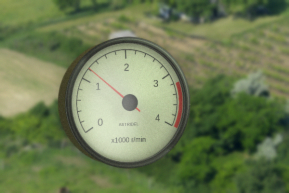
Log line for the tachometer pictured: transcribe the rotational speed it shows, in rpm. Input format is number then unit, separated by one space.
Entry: 1200 rpm
